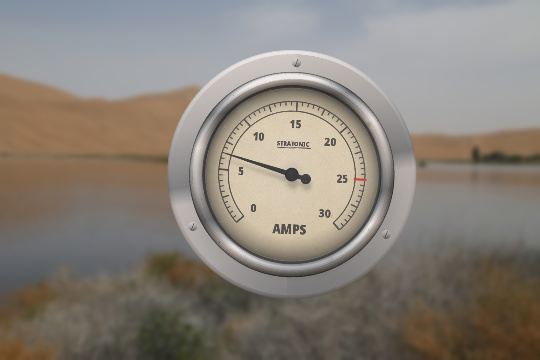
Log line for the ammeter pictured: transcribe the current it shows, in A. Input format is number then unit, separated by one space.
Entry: 6.5 A
